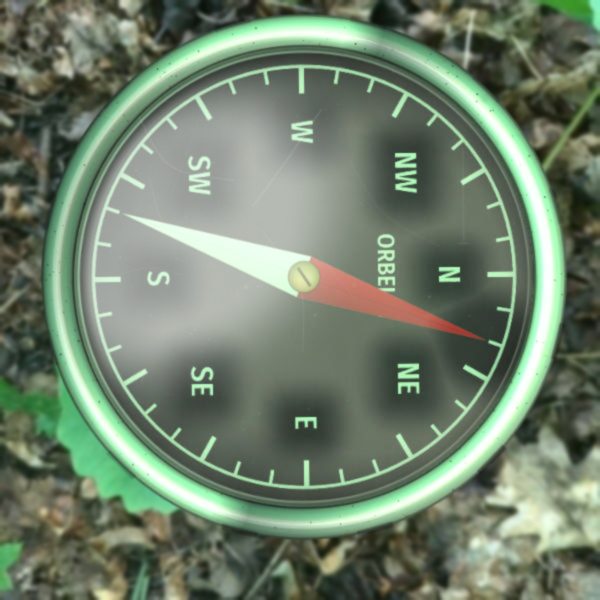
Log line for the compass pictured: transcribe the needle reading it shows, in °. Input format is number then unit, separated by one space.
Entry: 20 °
